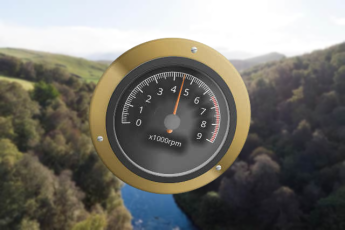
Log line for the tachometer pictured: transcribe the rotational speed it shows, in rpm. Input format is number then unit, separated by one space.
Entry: 4500 rpm
